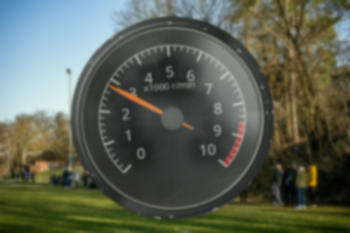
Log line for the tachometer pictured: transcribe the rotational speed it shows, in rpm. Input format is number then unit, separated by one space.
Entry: 2800 rpm
